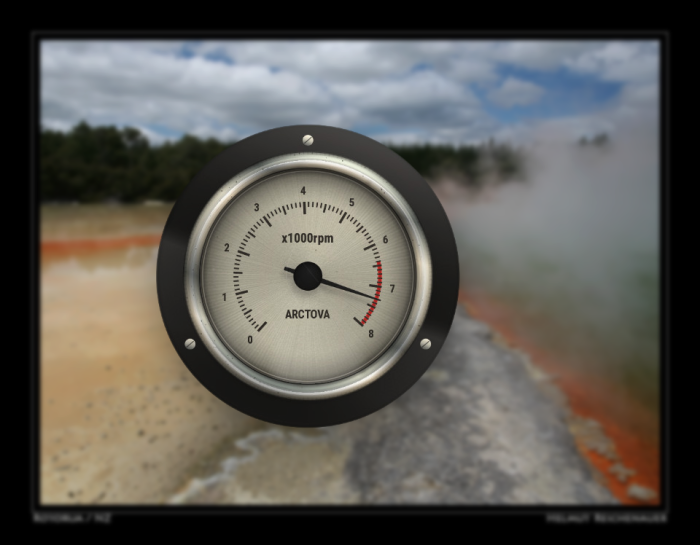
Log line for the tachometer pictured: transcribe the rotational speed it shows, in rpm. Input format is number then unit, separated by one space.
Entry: 7300 rpm
